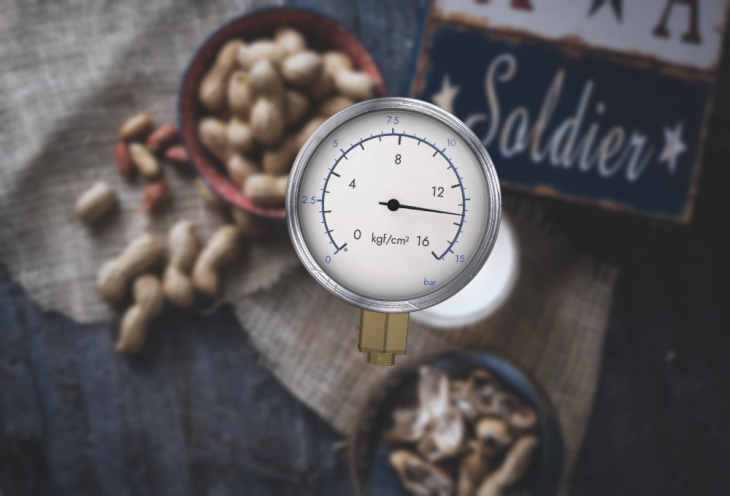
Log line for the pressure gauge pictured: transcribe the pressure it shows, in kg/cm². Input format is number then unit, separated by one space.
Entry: 13.5 kg/cm²
